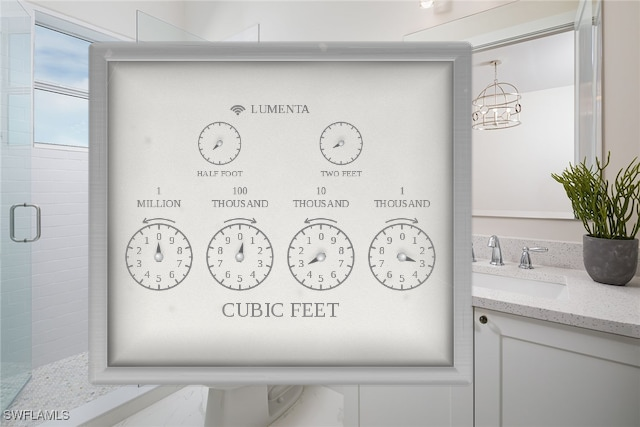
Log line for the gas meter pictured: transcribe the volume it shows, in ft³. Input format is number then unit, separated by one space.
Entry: 3300 ft³
